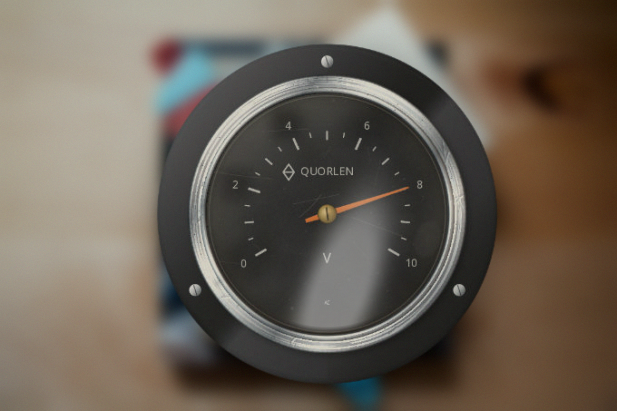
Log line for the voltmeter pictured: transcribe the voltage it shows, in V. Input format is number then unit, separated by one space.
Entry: 8 V
